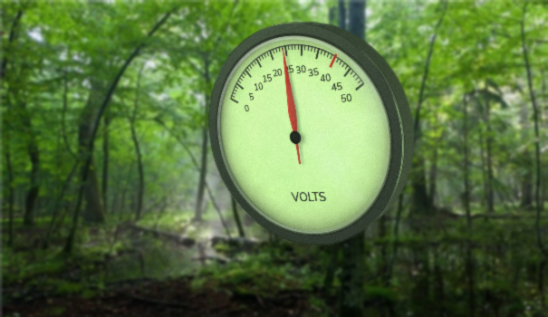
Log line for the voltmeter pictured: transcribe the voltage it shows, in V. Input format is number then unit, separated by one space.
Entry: 25 V
